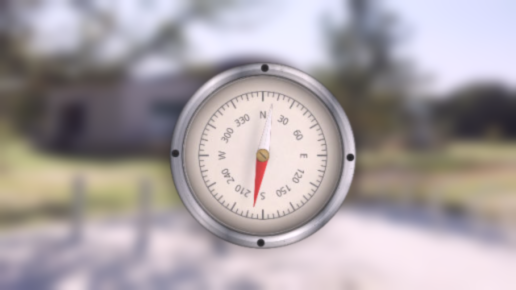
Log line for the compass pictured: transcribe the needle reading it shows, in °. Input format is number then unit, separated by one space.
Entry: 190 °
